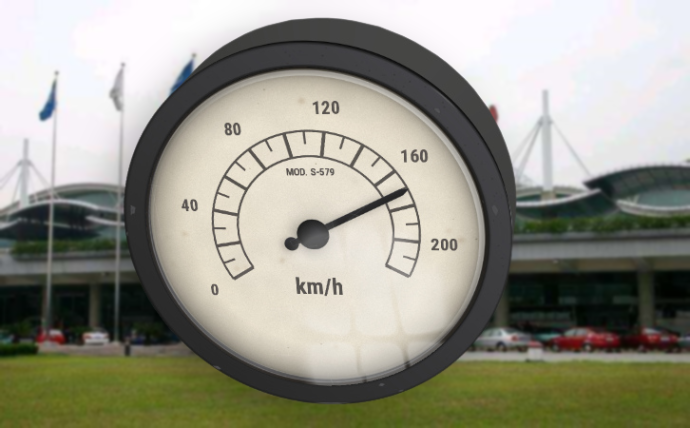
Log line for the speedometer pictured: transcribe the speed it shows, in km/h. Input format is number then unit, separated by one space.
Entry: 170 km/h
